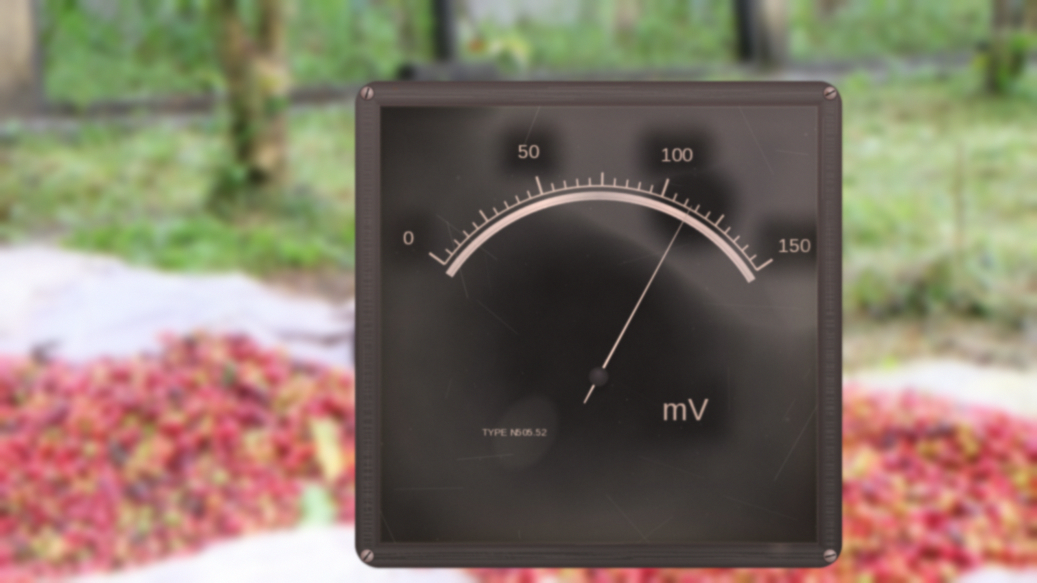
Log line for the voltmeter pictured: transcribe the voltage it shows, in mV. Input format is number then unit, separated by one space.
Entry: 112.5 mV
